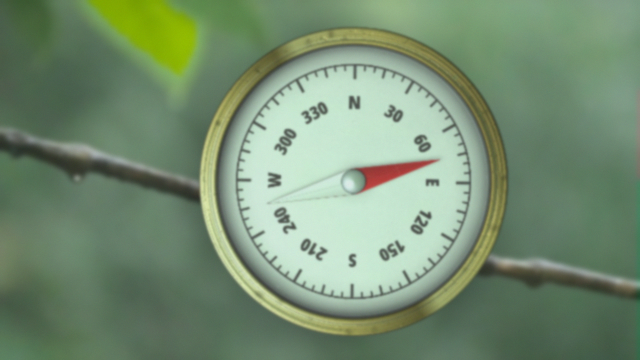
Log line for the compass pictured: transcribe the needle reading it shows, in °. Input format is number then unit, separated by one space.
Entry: 75 °
